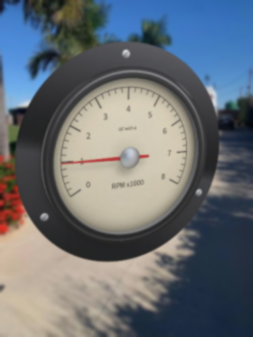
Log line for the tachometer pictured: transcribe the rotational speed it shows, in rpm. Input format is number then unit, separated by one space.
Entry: 1000 rpm
